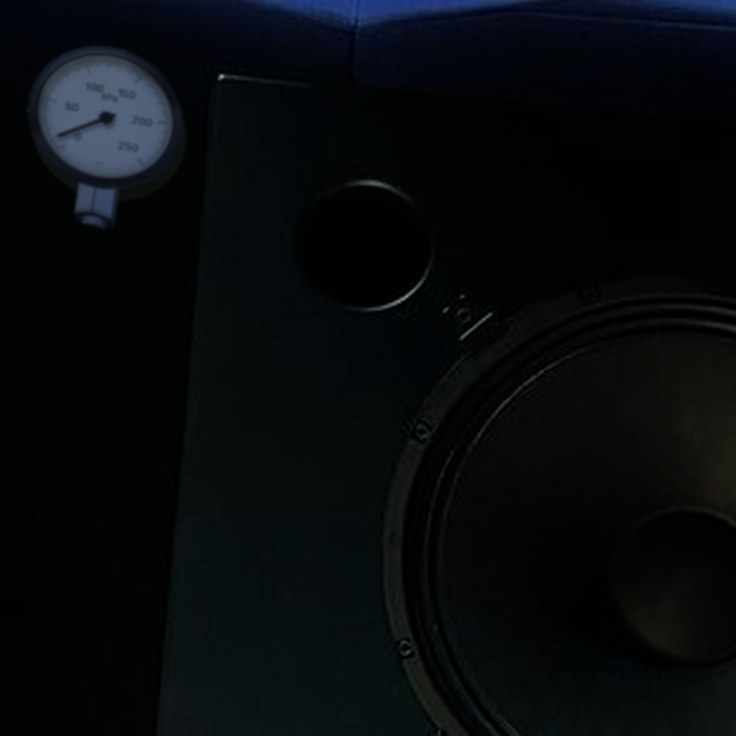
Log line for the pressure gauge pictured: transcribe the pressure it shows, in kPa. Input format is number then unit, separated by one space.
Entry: 10 kPa
